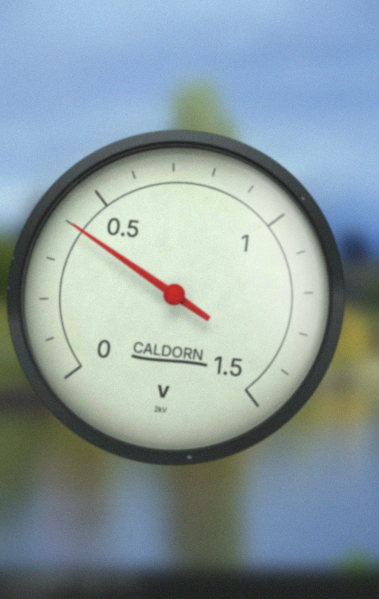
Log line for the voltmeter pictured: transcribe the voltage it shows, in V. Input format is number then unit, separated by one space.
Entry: 0.4 V
